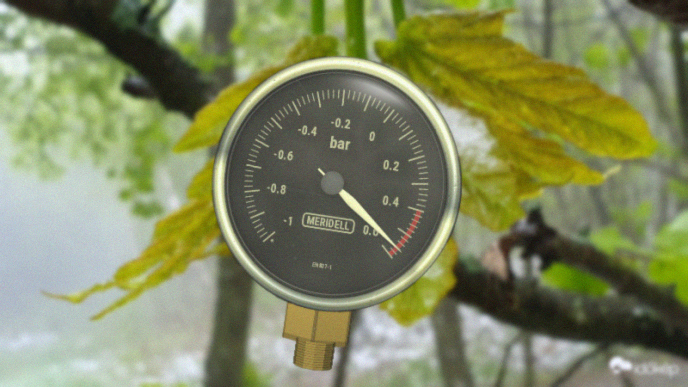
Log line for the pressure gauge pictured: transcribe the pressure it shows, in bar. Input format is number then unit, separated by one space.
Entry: 0.56 bar
